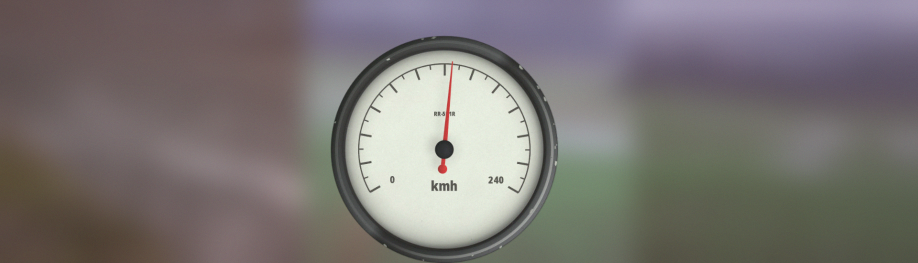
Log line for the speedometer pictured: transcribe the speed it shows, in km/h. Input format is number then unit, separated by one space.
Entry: 125 km/h
